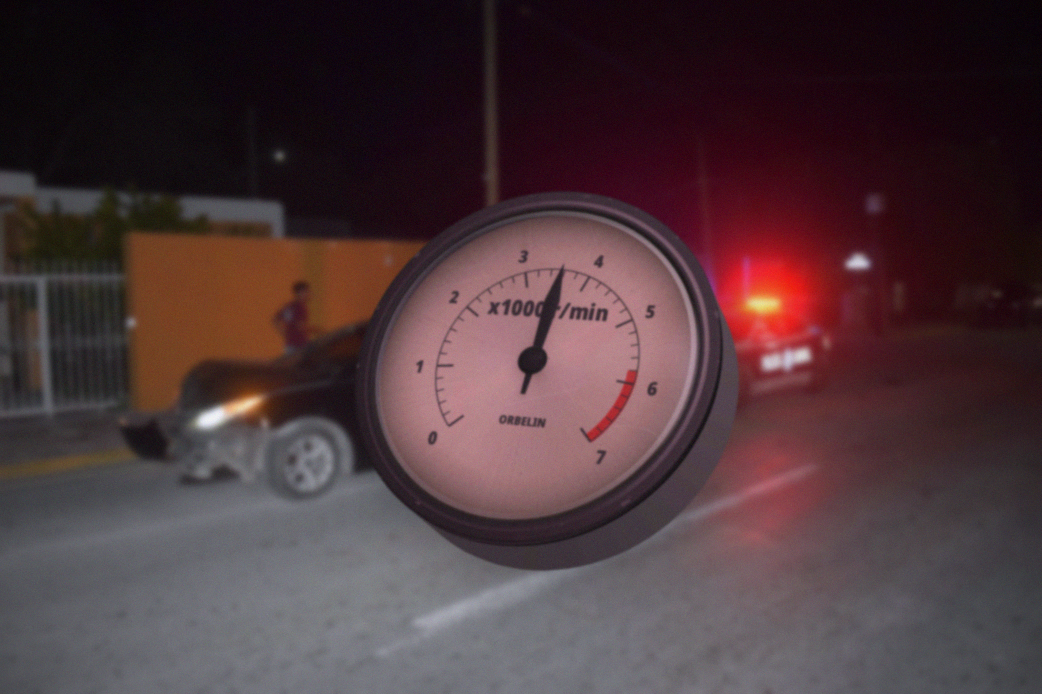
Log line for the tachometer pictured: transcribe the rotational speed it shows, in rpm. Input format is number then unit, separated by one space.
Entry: 3600 rpm
